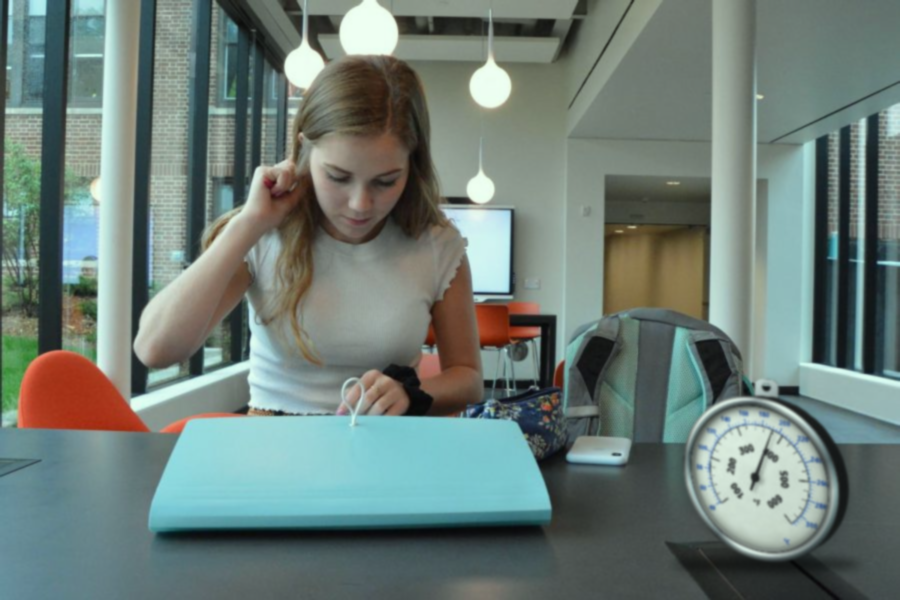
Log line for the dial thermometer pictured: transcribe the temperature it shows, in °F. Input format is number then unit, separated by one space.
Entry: 380 °F
